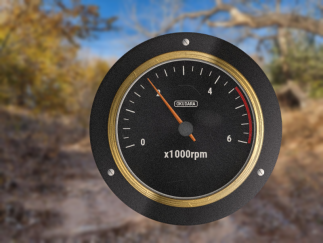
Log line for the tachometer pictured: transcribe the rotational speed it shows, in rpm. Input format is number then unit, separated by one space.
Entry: 2000 rpm
